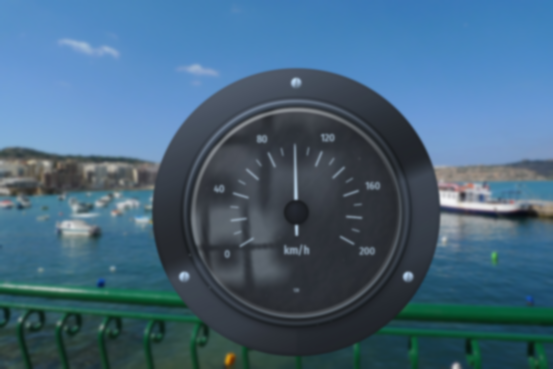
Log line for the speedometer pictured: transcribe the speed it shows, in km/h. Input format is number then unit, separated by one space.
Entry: 100 km/h
